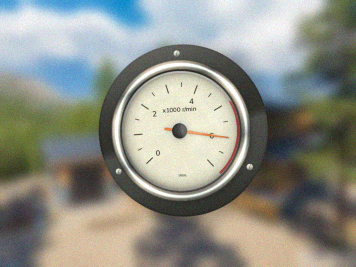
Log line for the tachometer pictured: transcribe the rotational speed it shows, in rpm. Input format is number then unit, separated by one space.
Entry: 6000 rpm
